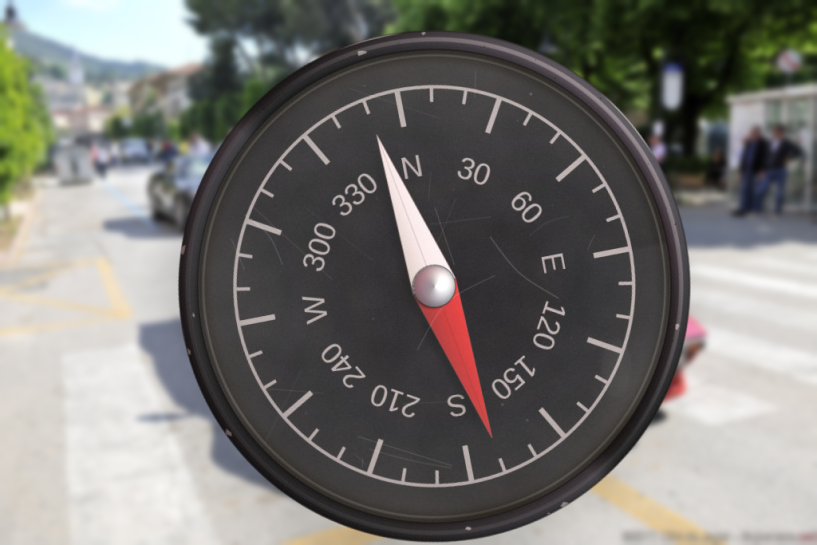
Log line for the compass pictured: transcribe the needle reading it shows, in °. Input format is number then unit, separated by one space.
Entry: 170 °
